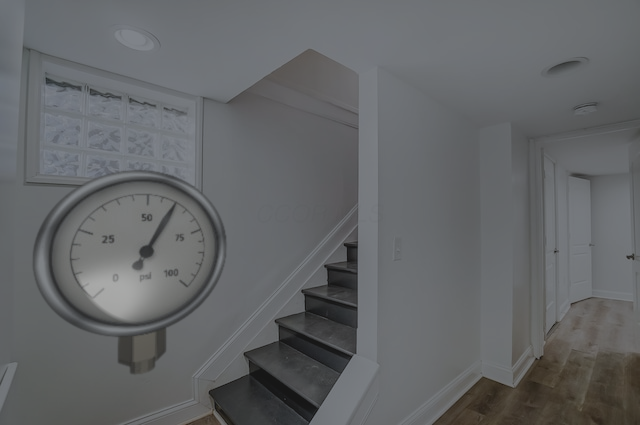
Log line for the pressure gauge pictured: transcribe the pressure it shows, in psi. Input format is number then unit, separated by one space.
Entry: 60 psi
